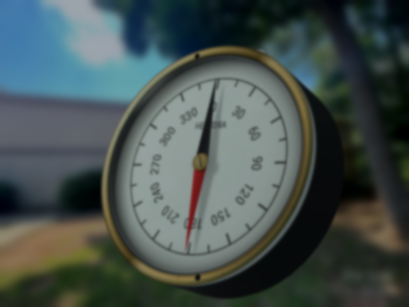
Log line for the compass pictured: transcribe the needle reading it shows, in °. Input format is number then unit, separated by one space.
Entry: 180 °
